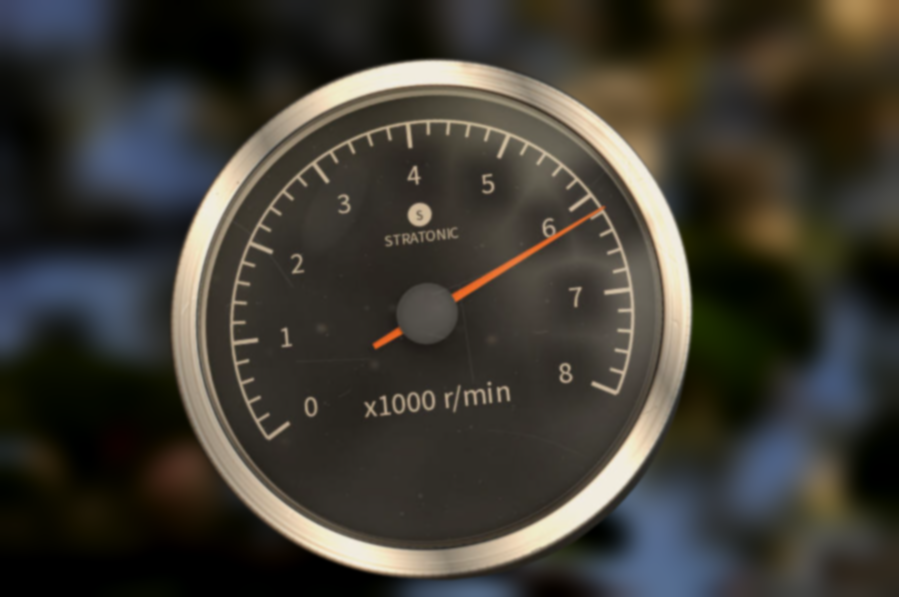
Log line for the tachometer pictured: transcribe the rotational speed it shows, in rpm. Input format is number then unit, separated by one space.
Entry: 6200 rpm
